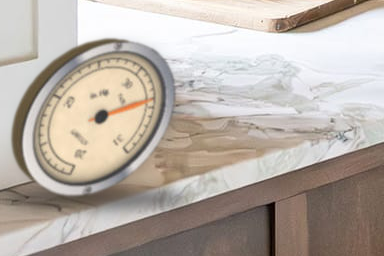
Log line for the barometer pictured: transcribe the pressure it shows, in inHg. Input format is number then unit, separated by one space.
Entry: 30.4 inHg
